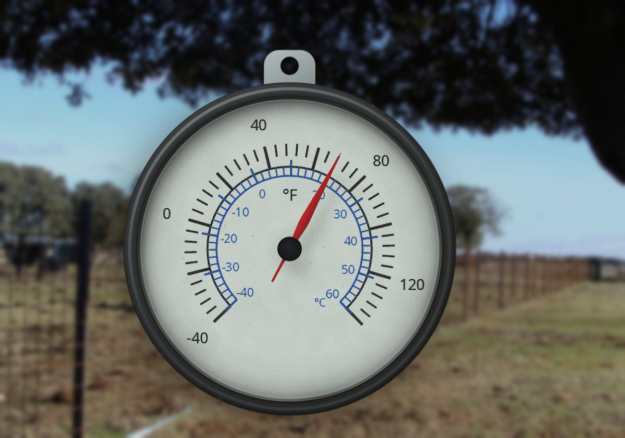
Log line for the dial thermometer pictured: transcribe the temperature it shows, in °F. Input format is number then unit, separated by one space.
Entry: 68 °F
